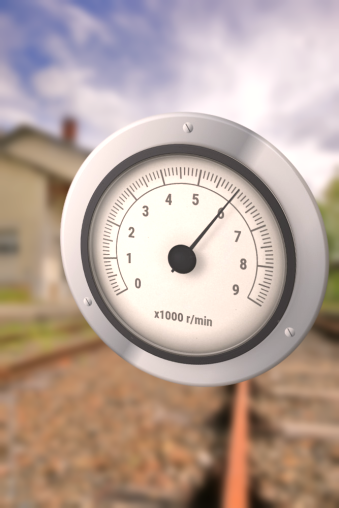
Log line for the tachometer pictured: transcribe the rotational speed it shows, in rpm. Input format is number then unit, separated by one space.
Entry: 6000 rpm
